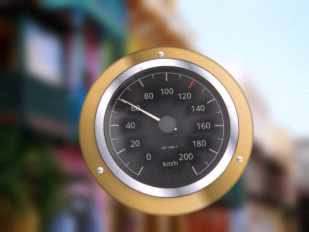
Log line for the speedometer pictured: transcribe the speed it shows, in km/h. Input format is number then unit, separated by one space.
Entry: 60 km/h
